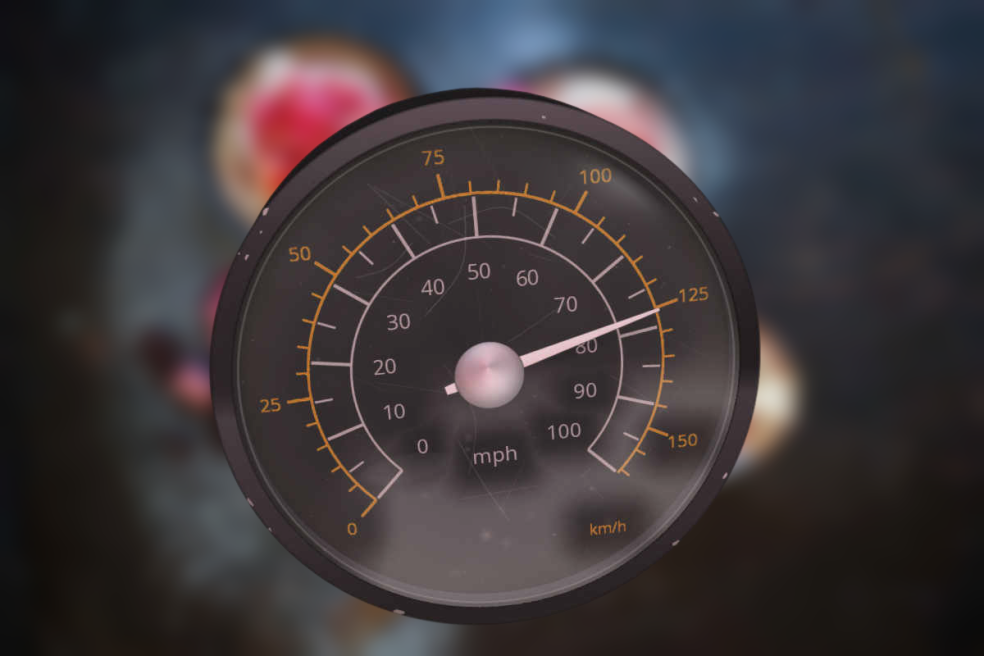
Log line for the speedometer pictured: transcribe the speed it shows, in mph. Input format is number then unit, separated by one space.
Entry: 77.5 mph
